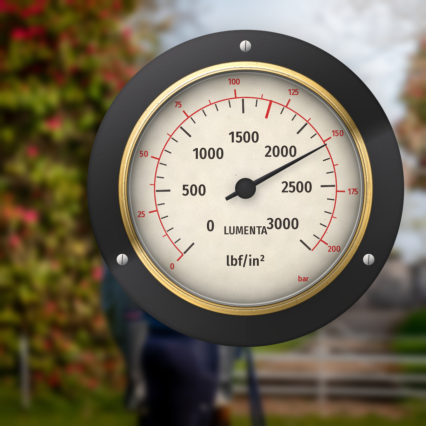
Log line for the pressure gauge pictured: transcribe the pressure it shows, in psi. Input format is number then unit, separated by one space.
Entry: 2200 psi
